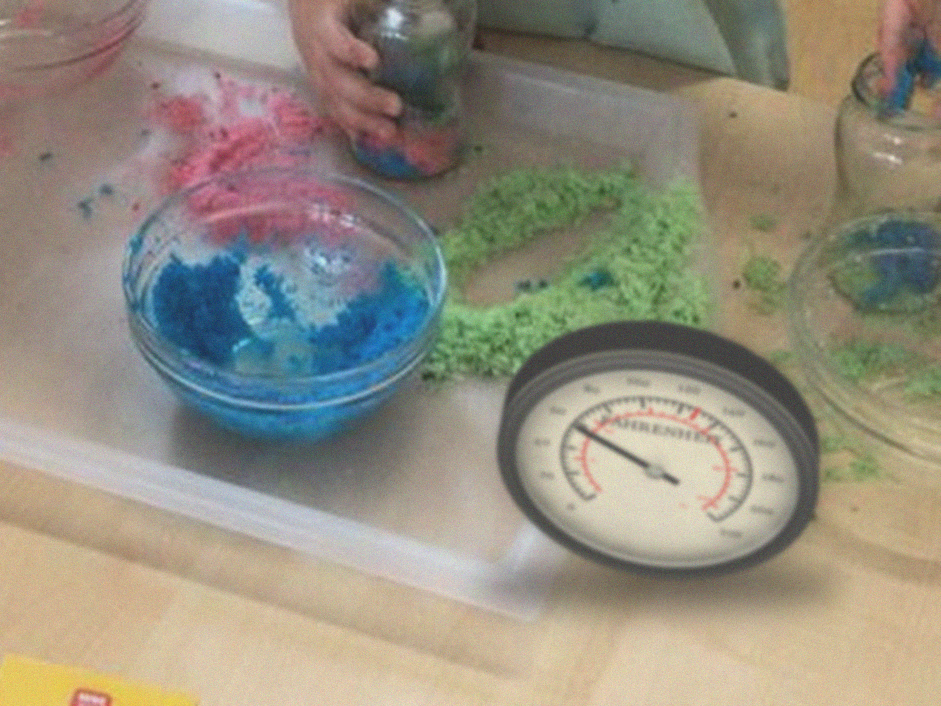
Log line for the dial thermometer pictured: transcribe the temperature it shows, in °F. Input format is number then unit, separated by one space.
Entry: 60 °F
